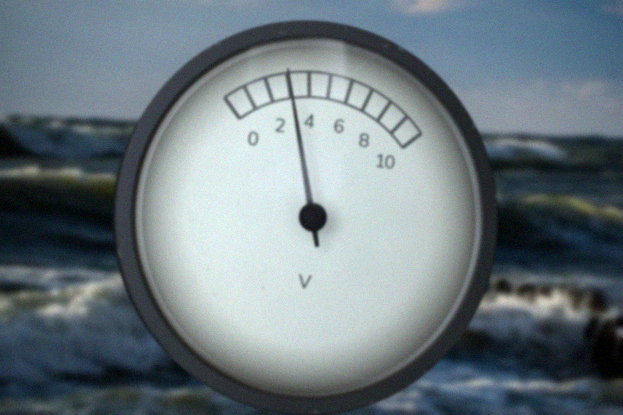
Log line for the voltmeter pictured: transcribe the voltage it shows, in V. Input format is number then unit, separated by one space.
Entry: 3 V
